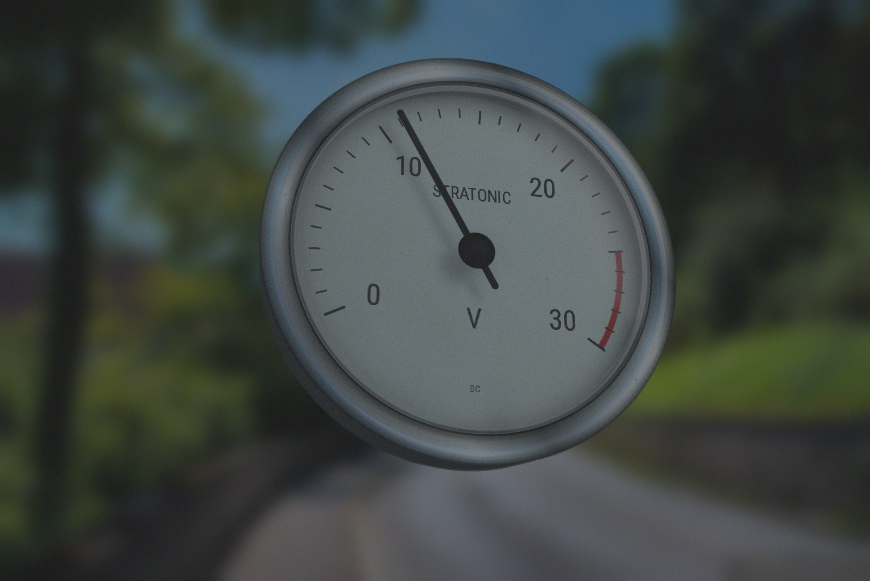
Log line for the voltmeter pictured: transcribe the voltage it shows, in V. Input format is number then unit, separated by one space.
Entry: 11 V
